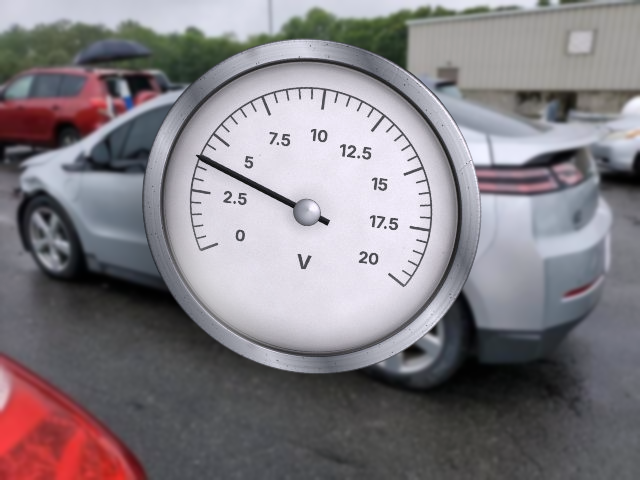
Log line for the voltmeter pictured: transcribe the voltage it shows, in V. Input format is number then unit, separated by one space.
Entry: 4 V
